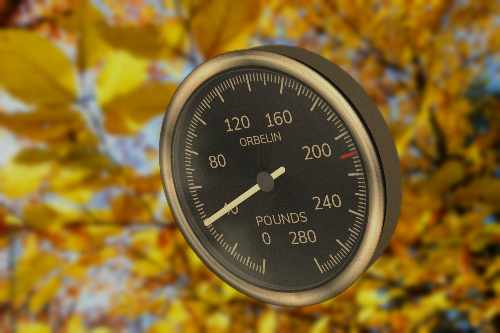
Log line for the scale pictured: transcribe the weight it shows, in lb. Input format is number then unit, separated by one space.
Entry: 40 lb
